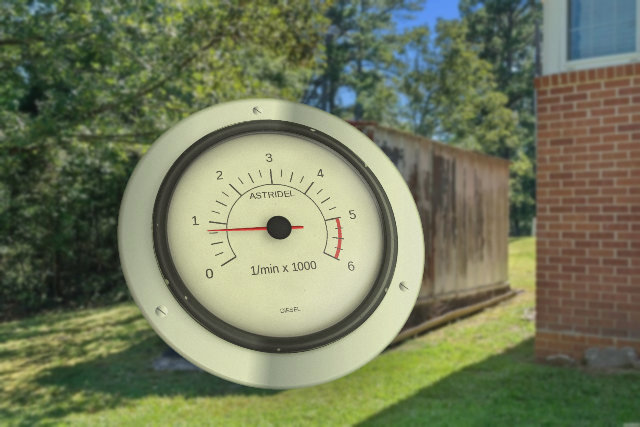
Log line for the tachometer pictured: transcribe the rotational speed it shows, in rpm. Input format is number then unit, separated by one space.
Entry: 750 rpm
